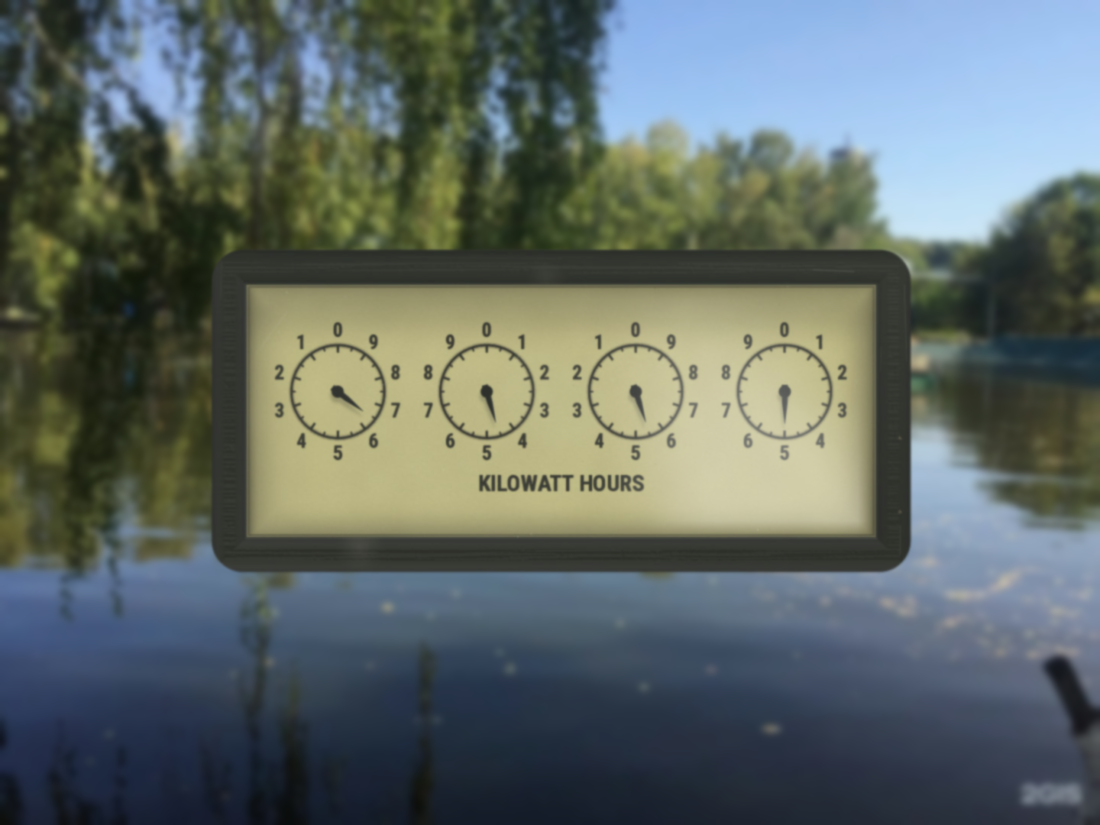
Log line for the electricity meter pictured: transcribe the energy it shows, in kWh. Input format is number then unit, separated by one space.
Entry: 6455 kWh
